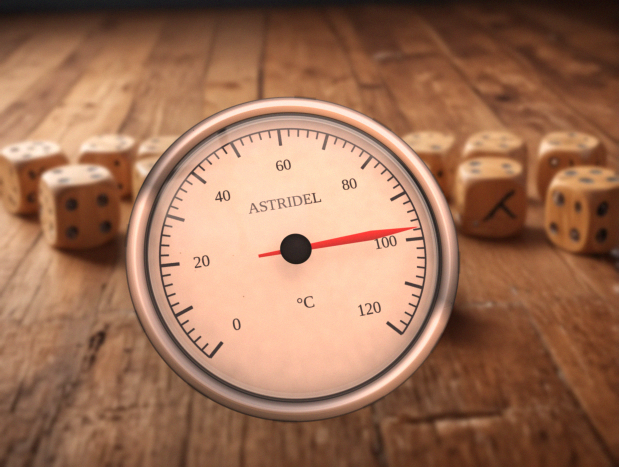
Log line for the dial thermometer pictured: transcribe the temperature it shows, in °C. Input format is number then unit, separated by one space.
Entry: 98 °C
